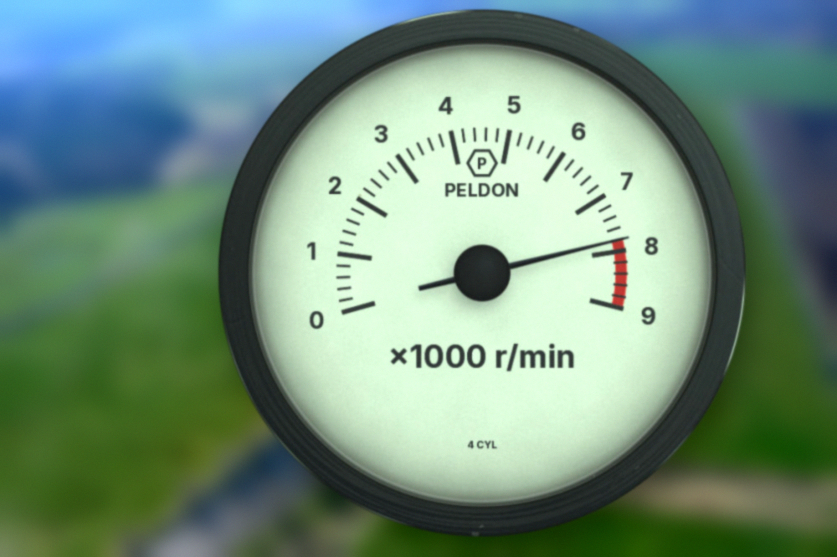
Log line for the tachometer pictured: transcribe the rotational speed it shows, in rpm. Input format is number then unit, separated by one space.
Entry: 7800 rpm
